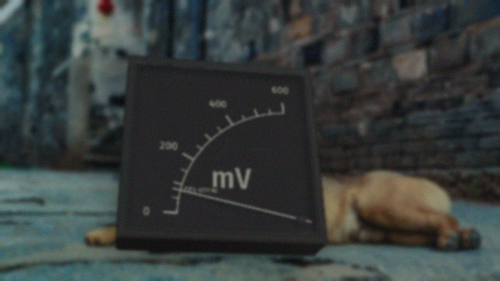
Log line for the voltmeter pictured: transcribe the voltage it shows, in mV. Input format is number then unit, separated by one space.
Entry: 75 mV
